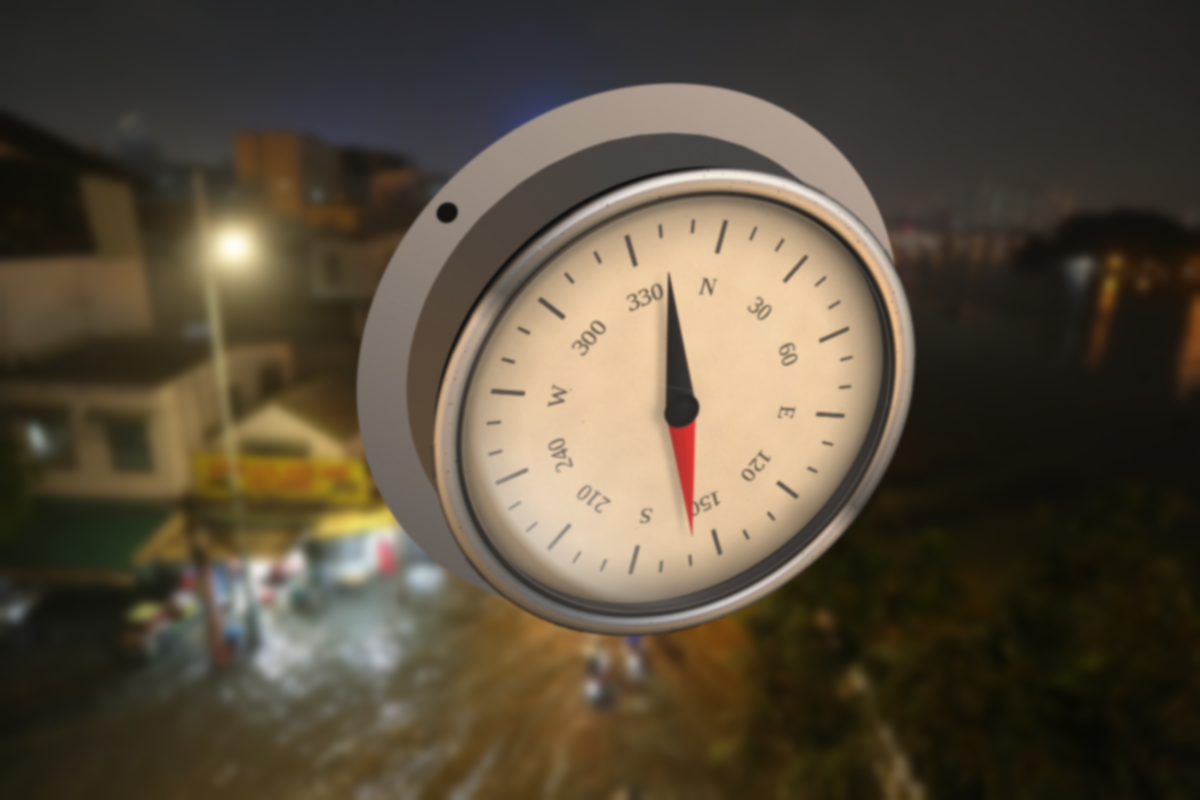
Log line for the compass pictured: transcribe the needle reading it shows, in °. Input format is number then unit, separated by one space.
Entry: 160 °
